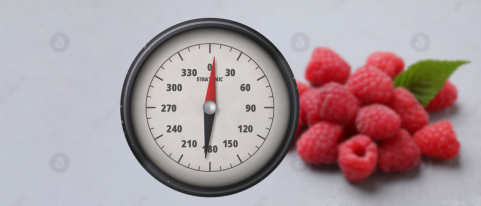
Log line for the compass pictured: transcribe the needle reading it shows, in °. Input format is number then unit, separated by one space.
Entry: 5 °
